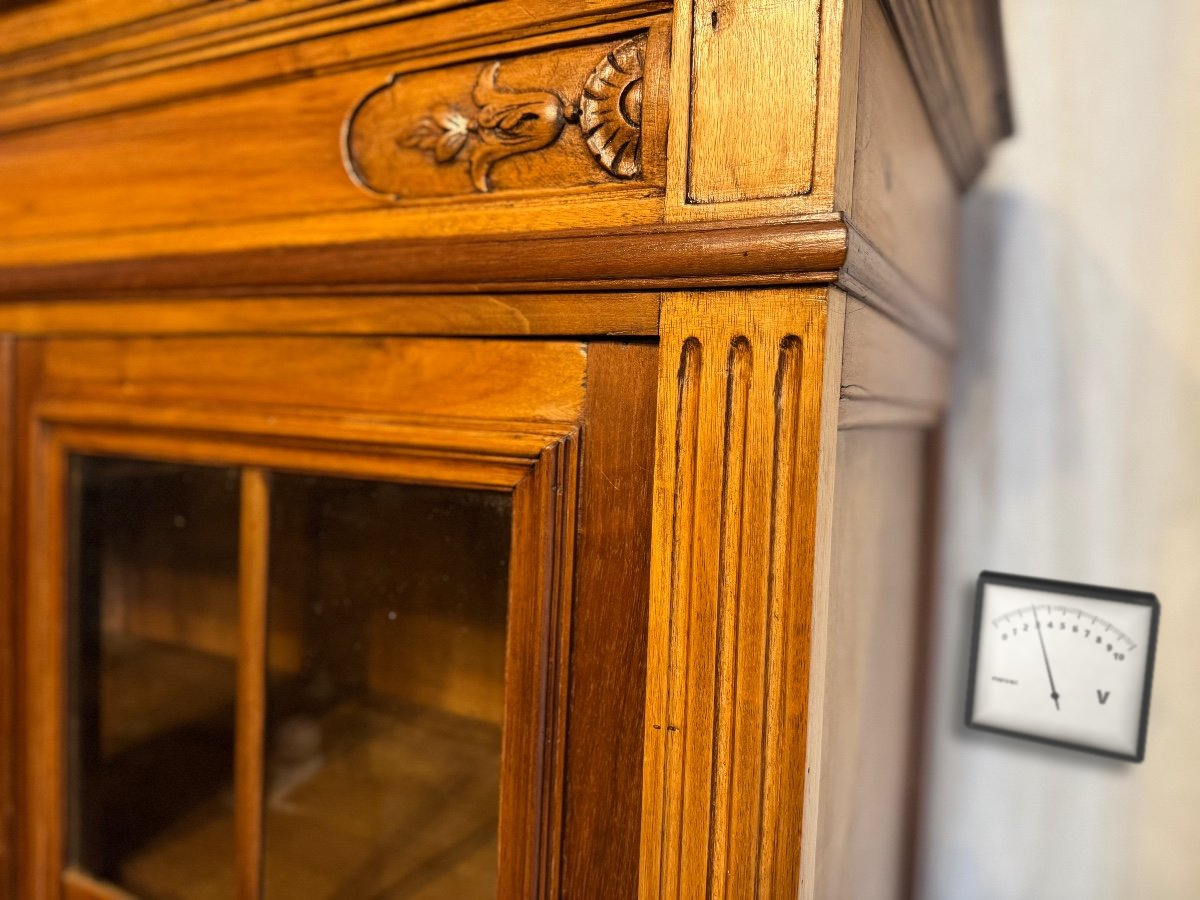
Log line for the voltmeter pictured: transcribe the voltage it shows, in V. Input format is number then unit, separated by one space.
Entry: 3 V
